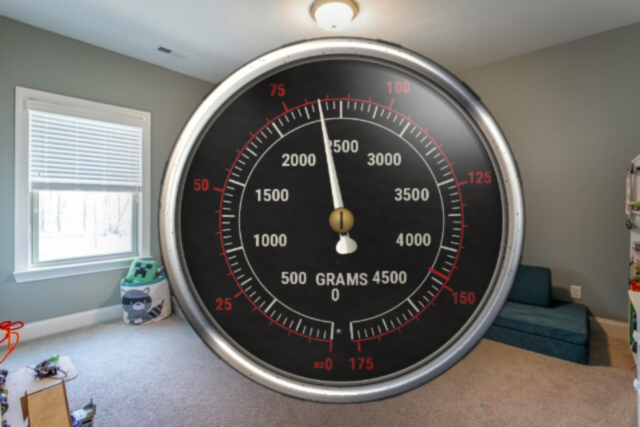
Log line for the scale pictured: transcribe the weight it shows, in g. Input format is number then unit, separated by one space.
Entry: 2350 g
